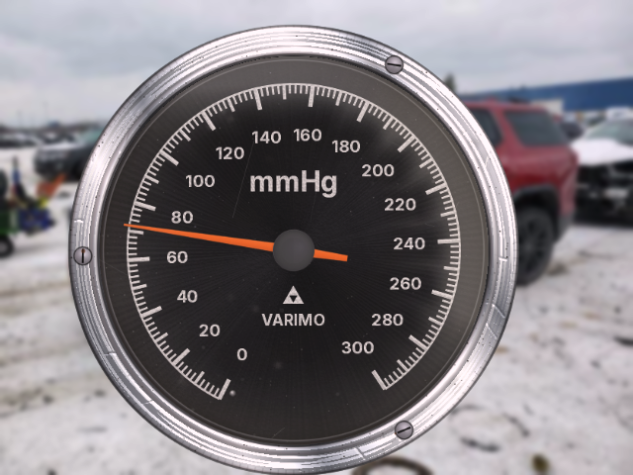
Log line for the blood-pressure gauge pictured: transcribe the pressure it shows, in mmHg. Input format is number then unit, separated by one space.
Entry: 72 mmHg
